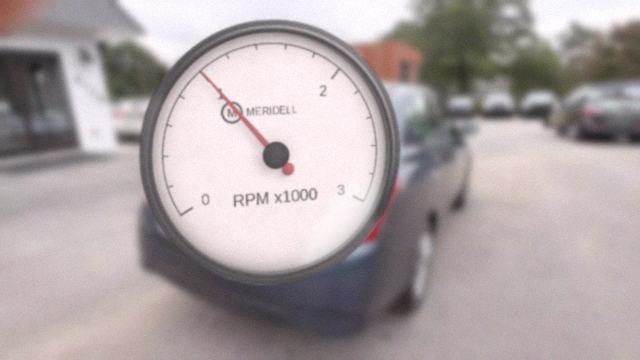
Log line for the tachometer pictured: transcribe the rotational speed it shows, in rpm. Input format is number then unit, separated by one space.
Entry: 1000 rpm
